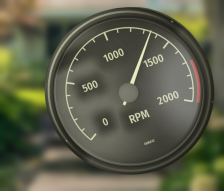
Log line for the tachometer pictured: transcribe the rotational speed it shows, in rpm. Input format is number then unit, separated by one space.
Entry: 1350 rpm
